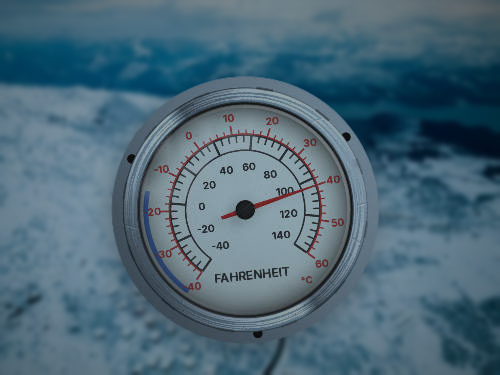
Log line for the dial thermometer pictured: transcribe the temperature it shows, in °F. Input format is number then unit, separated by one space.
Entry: 104 °F
